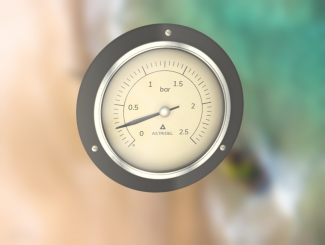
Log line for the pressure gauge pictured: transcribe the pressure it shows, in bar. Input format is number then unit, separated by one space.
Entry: 0.25 bar
